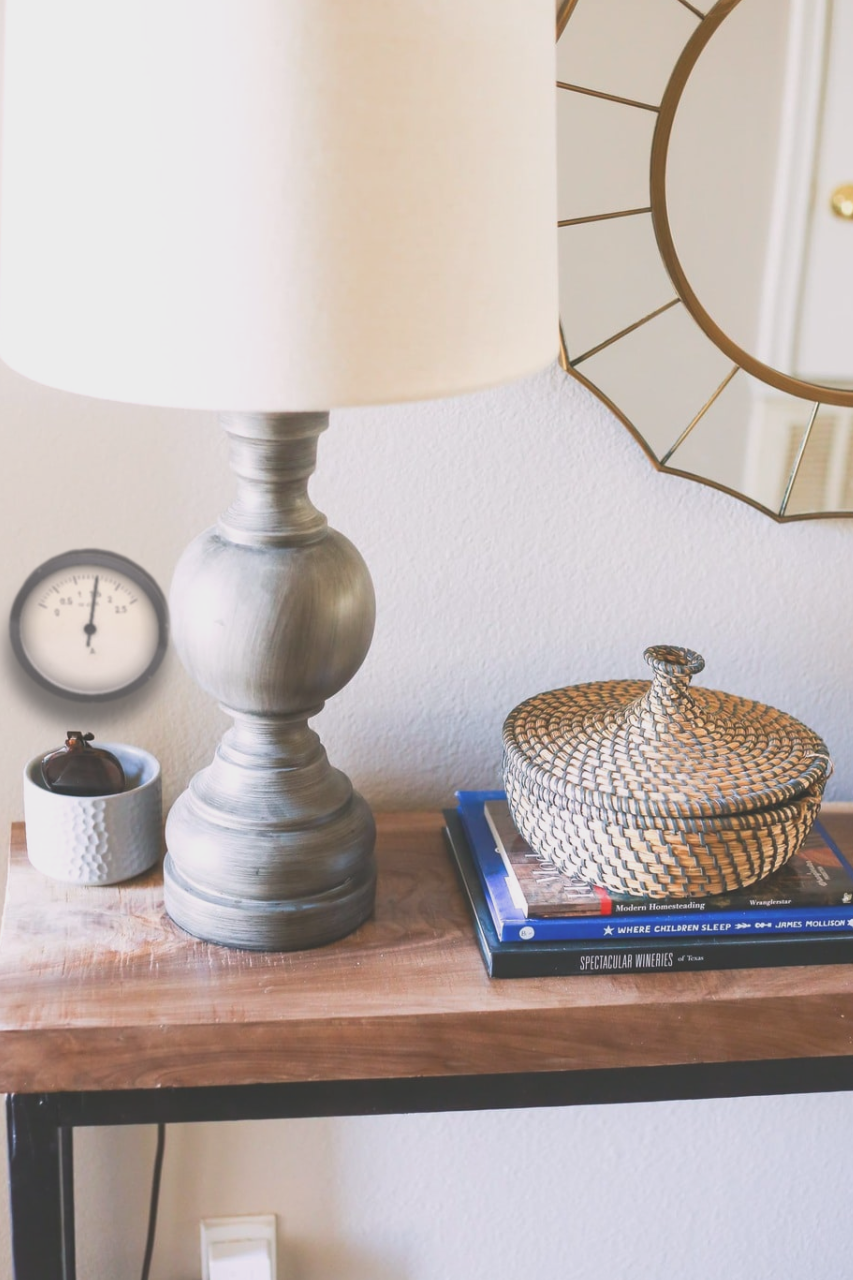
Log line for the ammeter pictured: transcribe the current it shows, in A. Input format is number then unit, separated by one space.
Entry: 1.5 A
